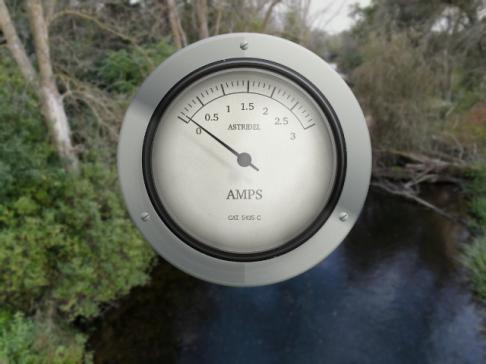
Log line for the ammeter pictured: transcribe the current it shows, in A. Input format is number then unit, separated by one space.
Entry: 0.1 A
